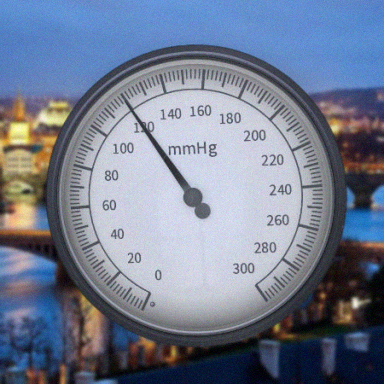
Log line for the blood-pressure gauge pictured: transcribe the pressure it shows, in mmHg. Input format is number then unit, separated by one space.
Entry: 120 mmHg
